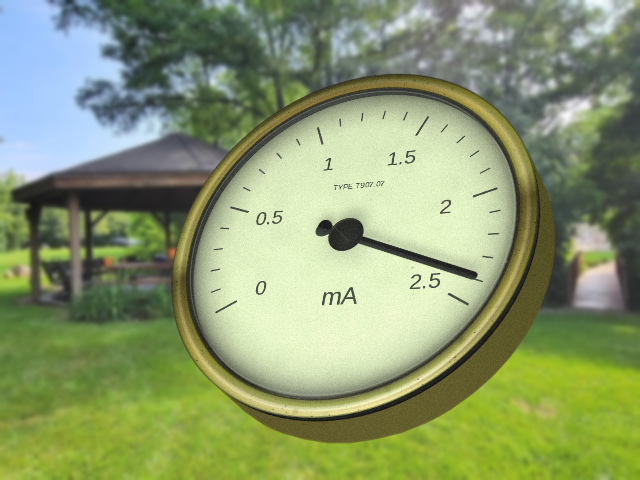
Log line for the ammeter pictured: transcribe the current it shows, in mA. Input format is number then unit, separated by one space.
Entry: 2.4 mA
